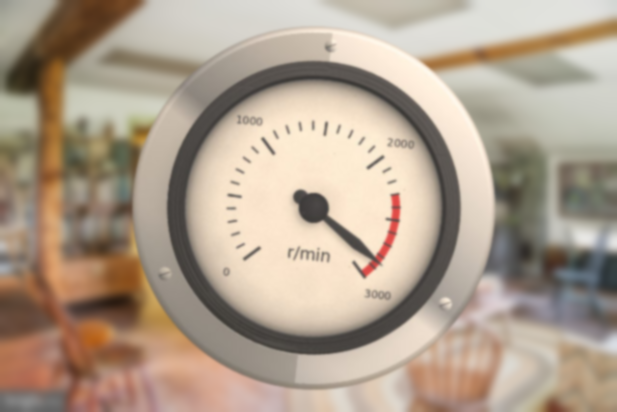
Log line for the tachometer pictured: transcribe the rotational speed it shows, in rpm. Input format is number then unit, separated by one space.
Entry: 2850 rpm
